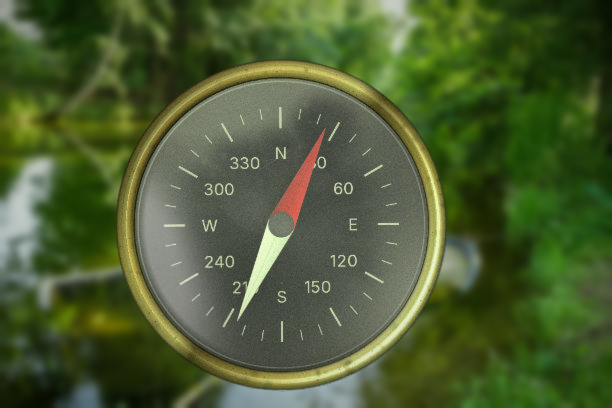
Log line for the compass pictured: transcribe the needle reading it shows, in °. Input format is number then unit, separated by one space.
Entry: 25 °
